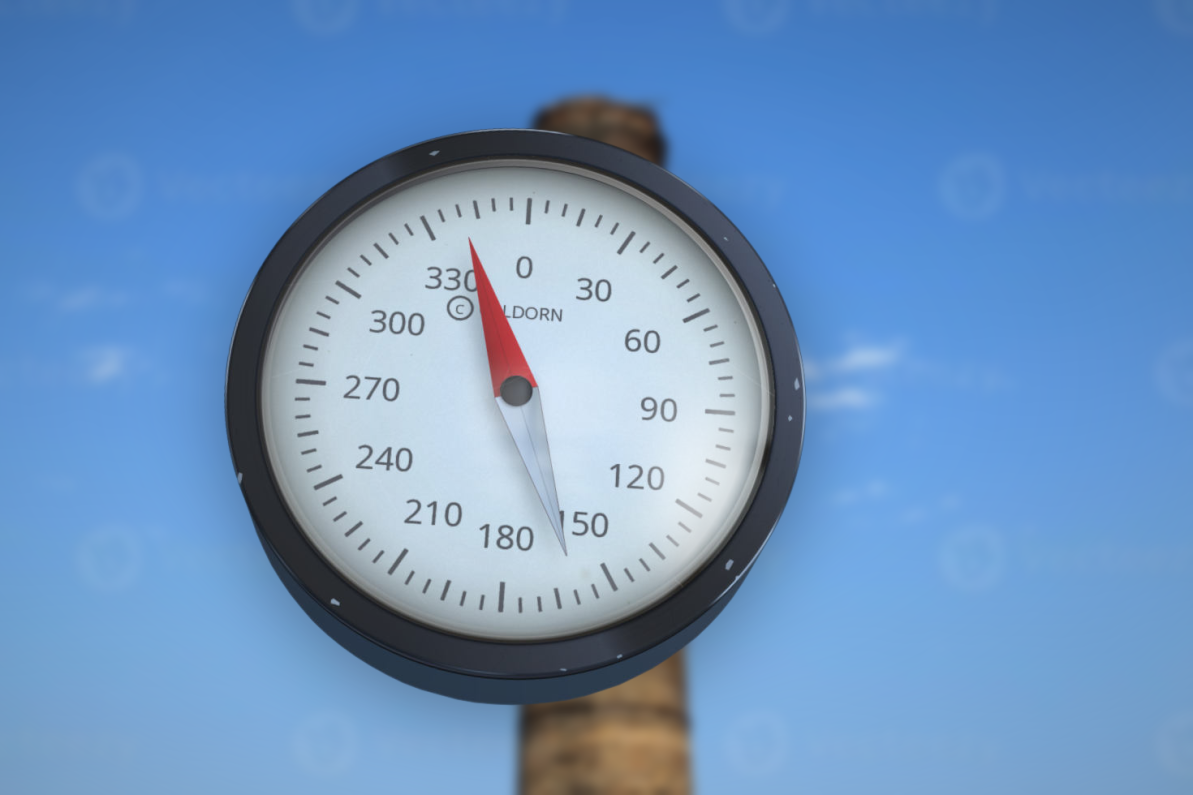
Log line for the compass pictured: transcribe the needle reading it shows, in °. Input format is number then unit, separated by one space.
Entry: 340 °
